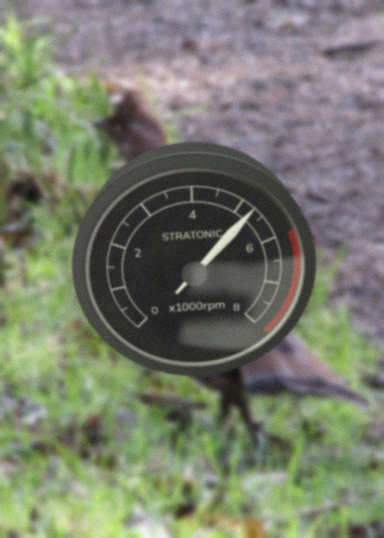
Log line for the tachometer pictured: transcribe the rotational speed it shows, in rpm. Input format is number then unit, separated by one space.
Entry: 5250 rpm
